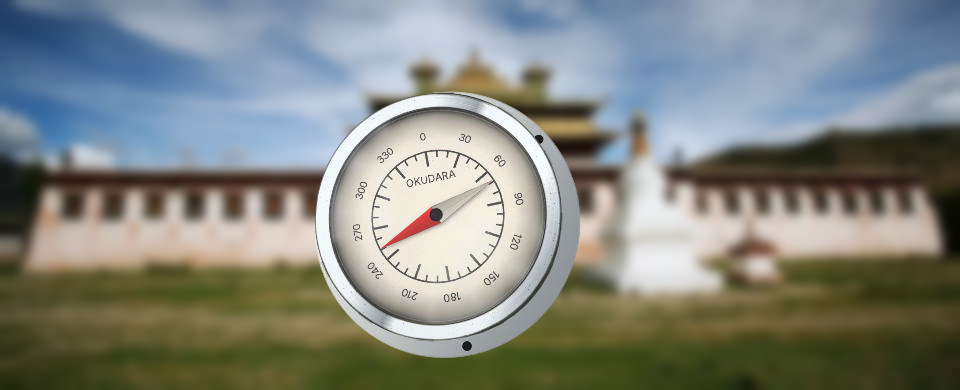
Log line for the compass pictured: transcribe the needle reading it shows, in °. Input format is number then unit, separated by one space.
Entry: 250 °
